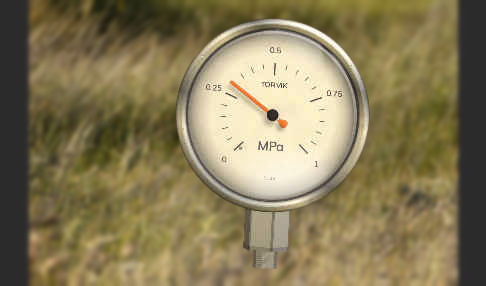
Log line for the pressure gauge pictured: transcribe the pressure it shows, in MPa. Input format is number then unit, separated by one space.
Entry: 0.3 MPa
